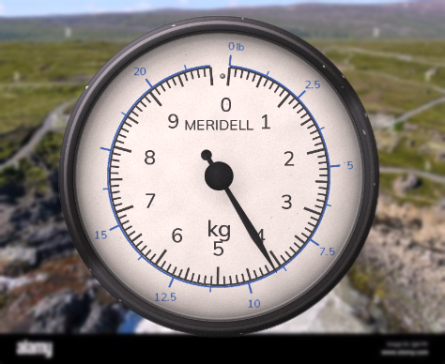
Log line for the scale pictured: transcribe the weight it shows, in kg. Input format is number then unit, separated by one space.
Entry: 4.1 kg
